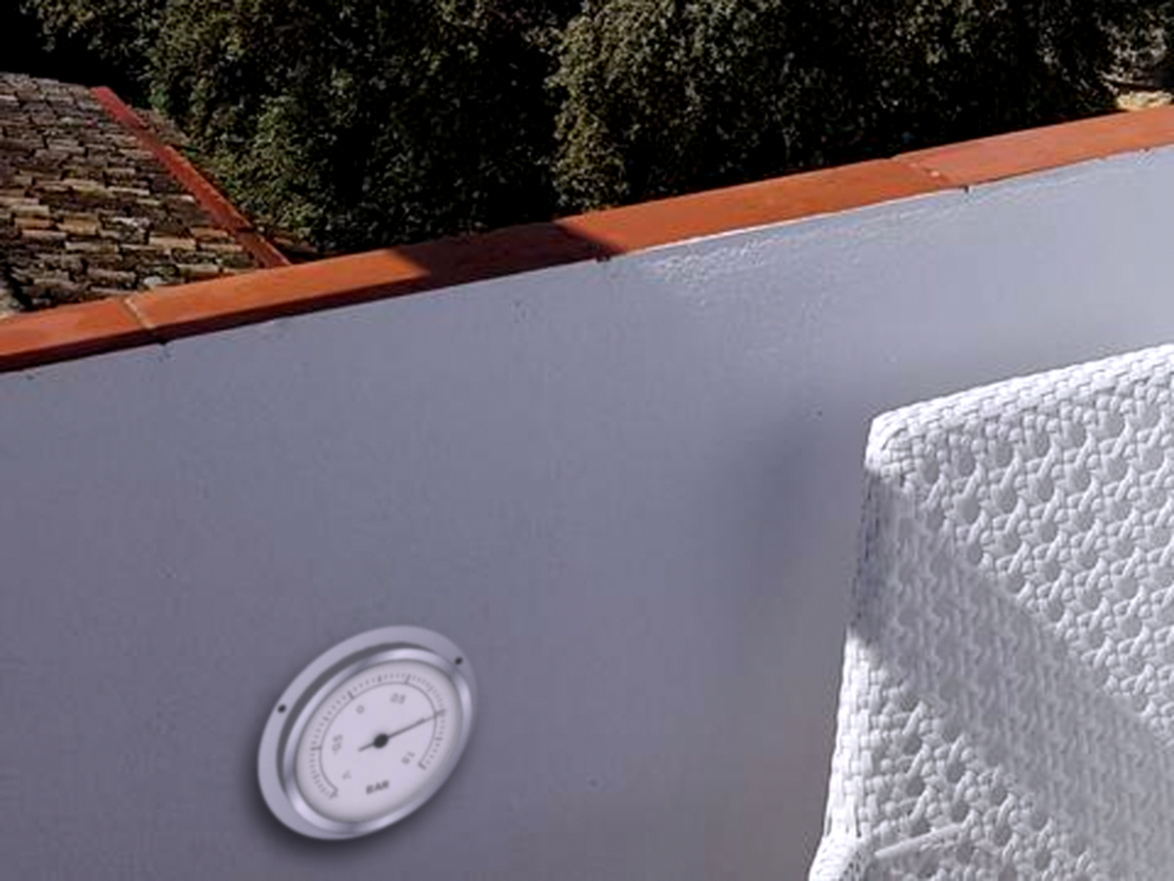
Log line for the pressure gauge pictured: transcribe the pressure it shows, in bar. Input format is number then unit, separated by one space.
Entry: 1 bar
